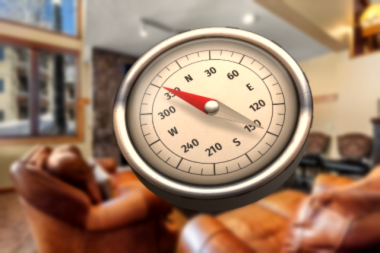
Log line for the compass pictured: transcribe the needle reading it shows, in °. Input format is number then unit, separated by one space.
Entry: 330 °
